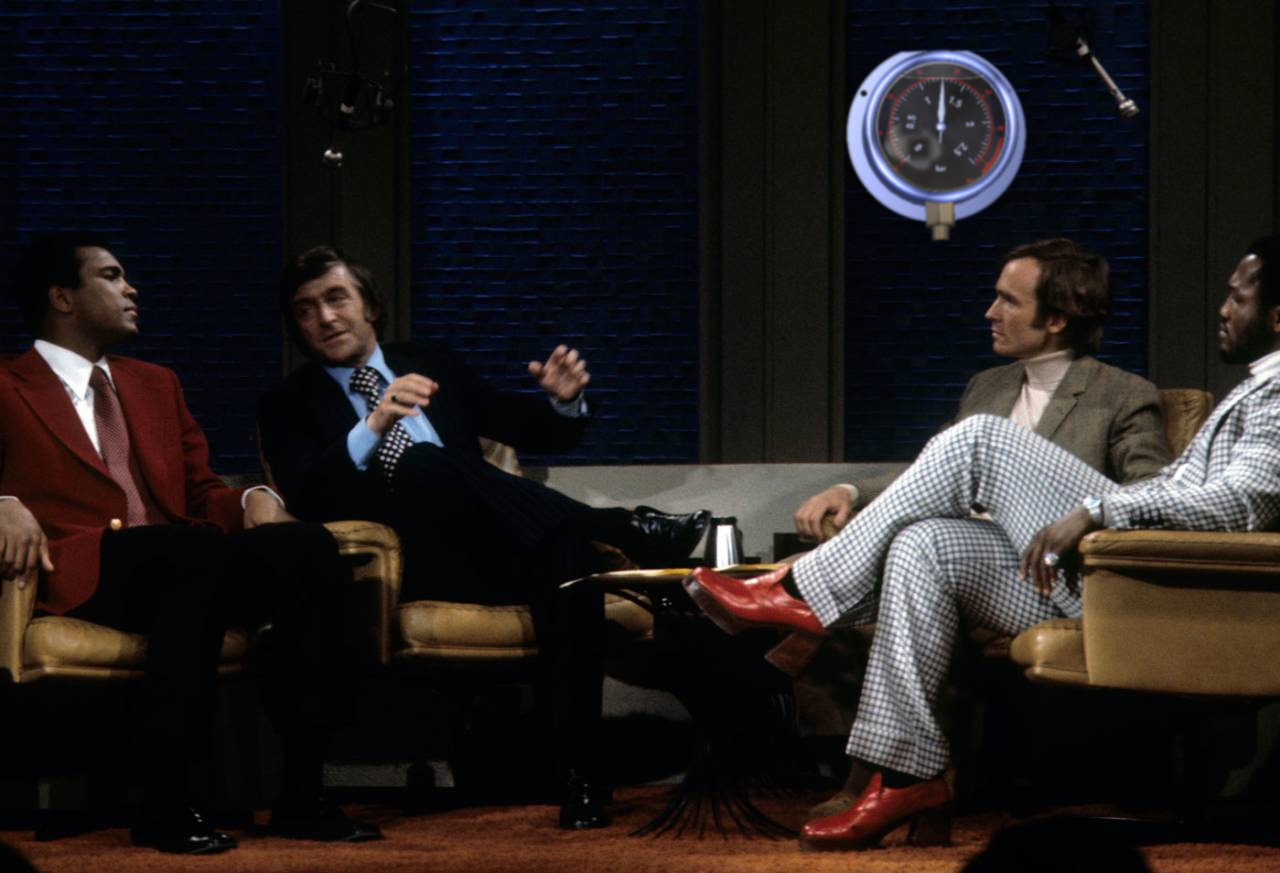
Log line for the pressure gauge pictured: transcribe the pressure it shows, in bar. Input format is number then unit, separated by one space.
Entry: 1.25 bar
